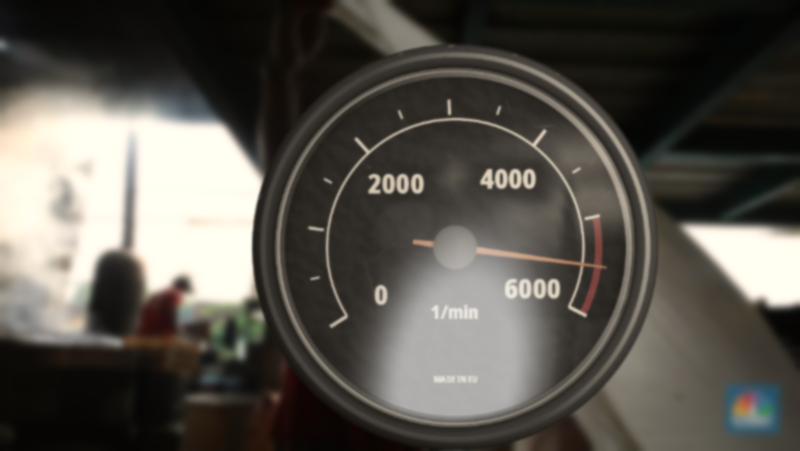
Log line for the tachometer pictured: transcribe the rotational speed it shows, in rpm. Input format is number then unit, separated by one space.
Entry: 5500 rpm
